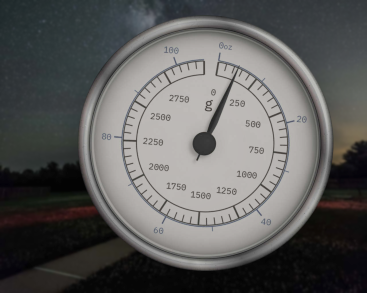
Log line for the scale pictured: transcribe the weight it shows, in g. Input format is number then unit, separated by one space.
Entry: 125 g
